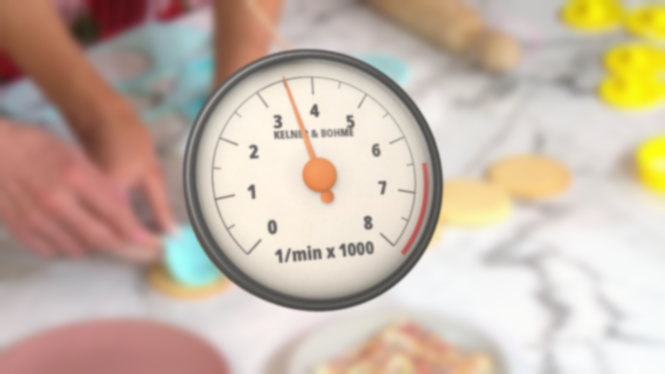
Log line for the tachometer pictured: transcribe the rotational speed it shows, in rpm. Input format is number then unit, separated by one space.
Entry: 3500 rpm
